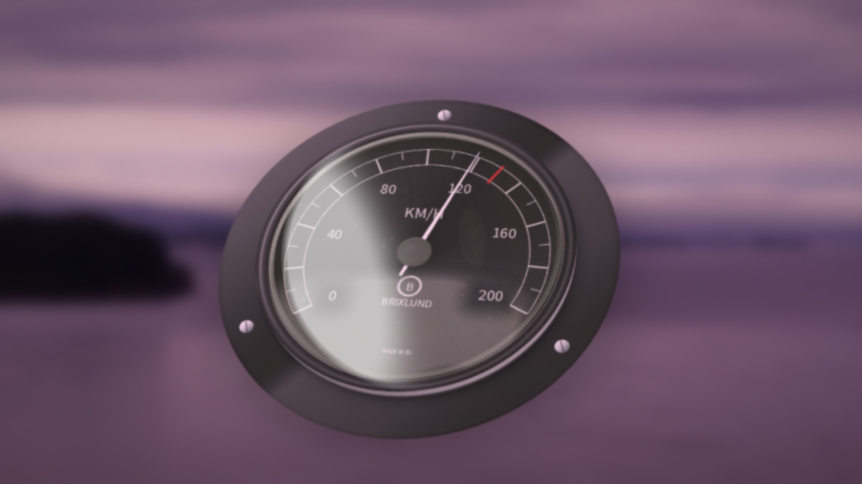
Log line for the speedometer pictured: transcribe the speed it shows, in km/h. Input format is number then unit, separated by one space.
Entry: 120 km/h
